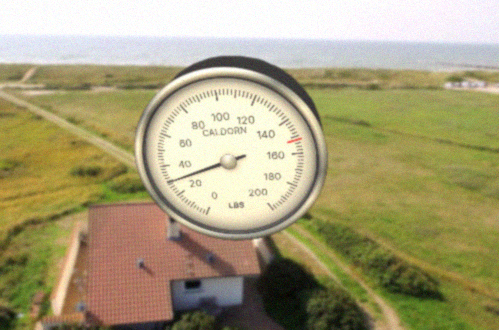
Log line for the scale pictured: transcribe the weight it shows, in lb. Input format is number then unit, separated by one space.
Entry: 30 lb
